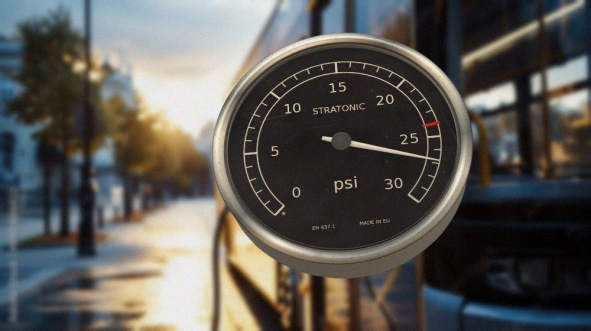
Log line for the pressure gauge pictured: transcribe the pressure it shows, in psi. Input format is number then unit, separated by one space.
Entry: 27 psi
